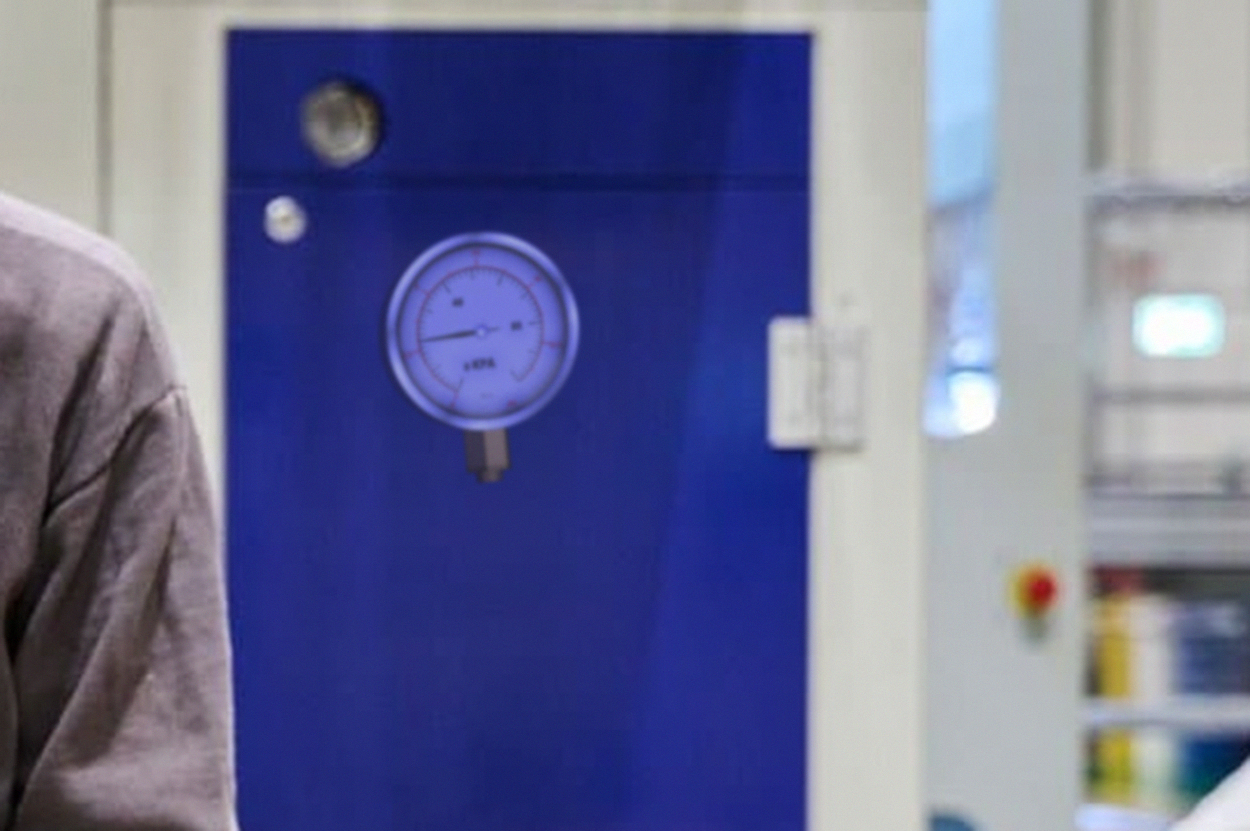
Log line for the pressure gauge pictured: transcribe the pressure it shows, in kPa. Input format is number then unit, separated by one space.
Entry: 20 kPa
